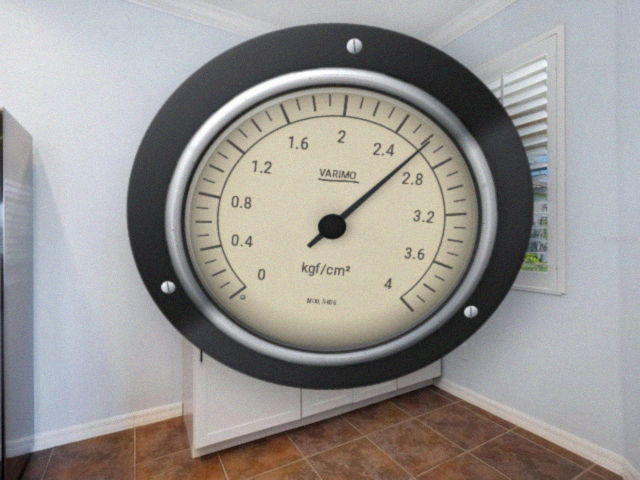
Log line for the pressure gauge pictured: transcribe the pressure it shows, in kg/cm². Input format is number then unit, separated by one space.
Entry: 2.6 kg/cm²
